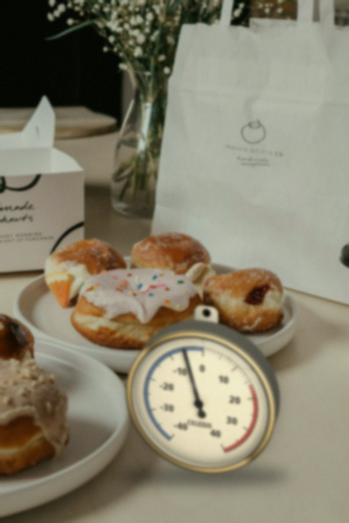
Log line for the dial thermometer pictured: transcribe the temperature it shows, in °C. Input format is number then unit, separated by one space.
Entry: -5 °C
